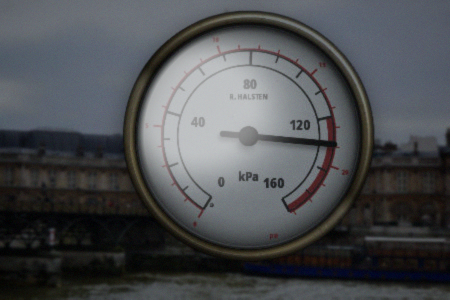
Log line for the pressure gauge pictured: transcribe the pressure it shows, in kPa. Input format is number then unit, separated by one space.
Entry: 130 kPa
